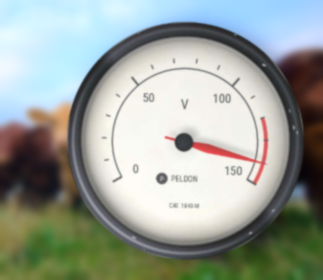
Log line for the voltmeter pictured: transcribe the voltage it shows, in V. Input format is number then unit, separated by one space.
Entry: 140 V
